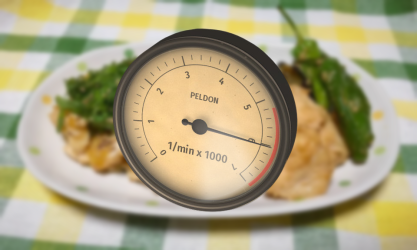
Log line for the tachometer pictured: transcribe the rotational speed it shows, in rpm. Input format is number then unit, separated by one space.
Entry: 6000 rpm
